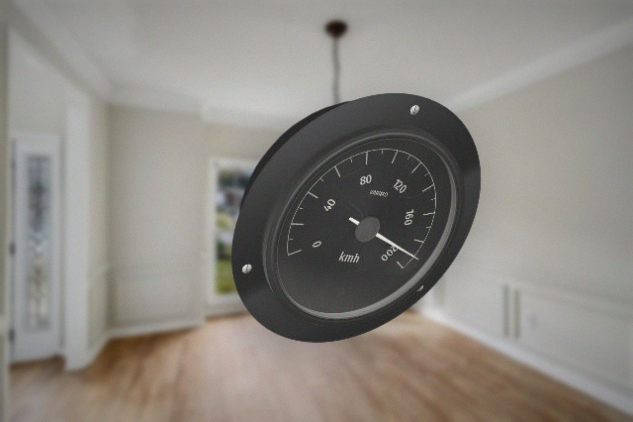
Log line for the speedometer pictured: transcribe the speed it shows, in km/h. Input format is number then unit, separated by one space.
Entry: 190 km/h
